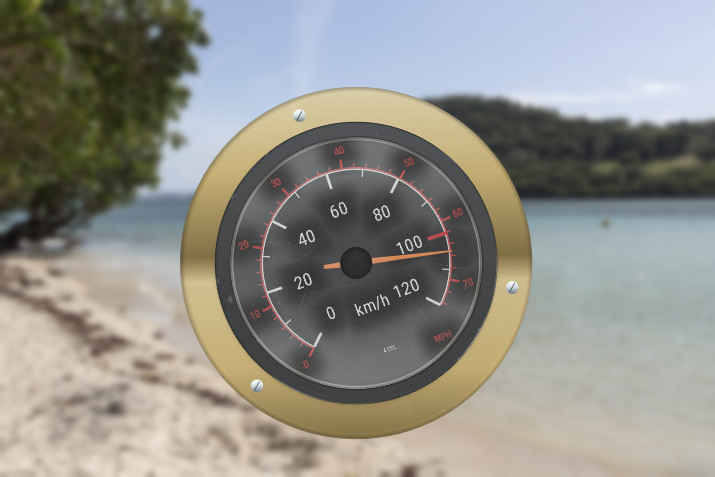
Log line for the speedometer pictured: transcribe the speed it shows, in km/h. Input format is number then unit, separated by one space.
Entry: 105 km/h
